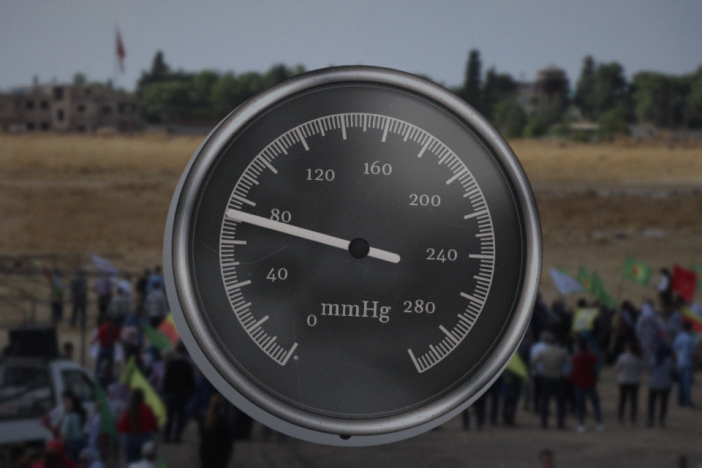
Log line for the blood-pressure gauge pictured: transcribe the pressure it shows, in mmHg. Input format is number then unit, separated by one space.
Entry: 72 mmHg
